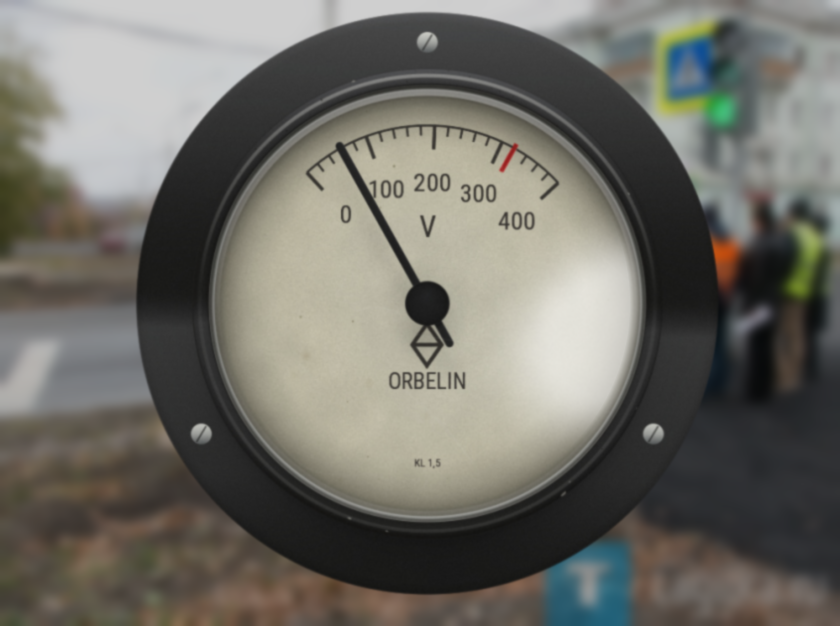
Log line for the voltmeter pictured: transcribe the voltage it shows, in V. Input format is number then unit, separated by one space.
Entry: 60 V
